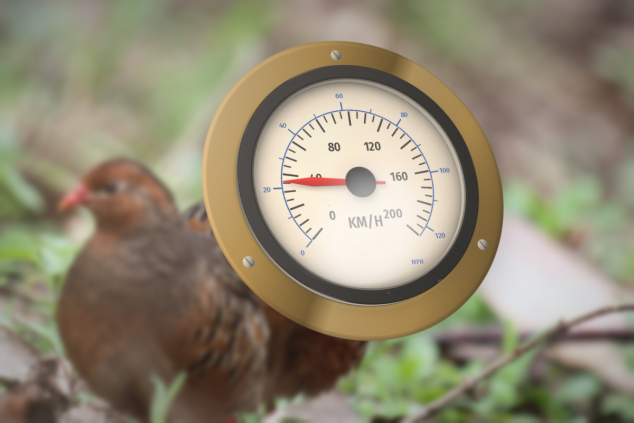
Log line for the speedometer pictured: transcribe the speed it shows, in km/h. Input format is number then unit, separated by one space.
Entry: 35 km/h
